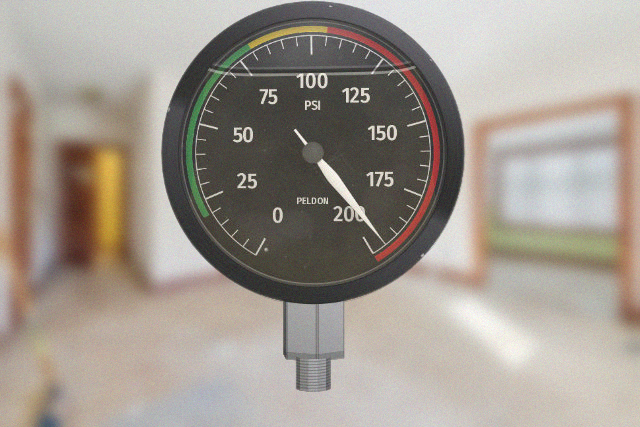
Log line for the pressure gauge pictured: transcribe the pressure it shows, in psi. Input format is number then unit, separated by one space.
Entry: 195 psi
